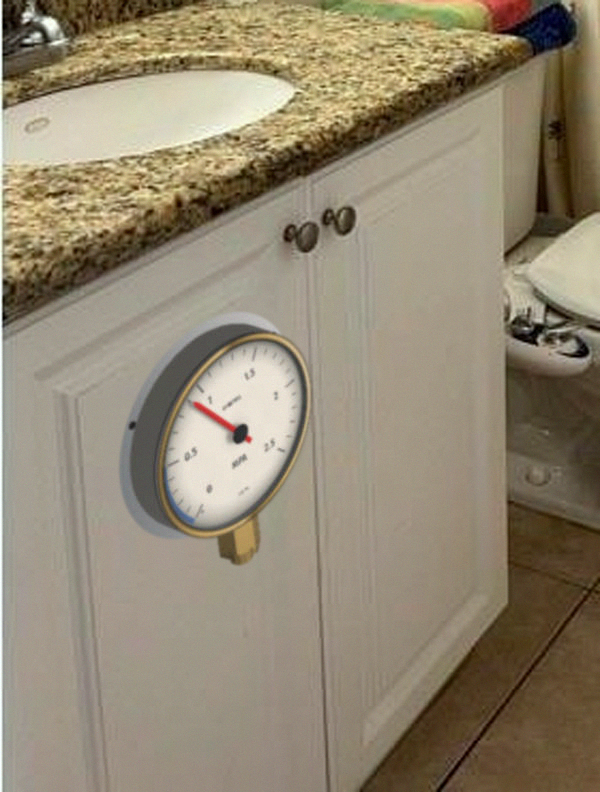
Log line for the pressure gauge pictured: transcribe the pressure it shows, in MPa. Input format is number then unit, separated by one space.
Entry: 0.9 MPa
